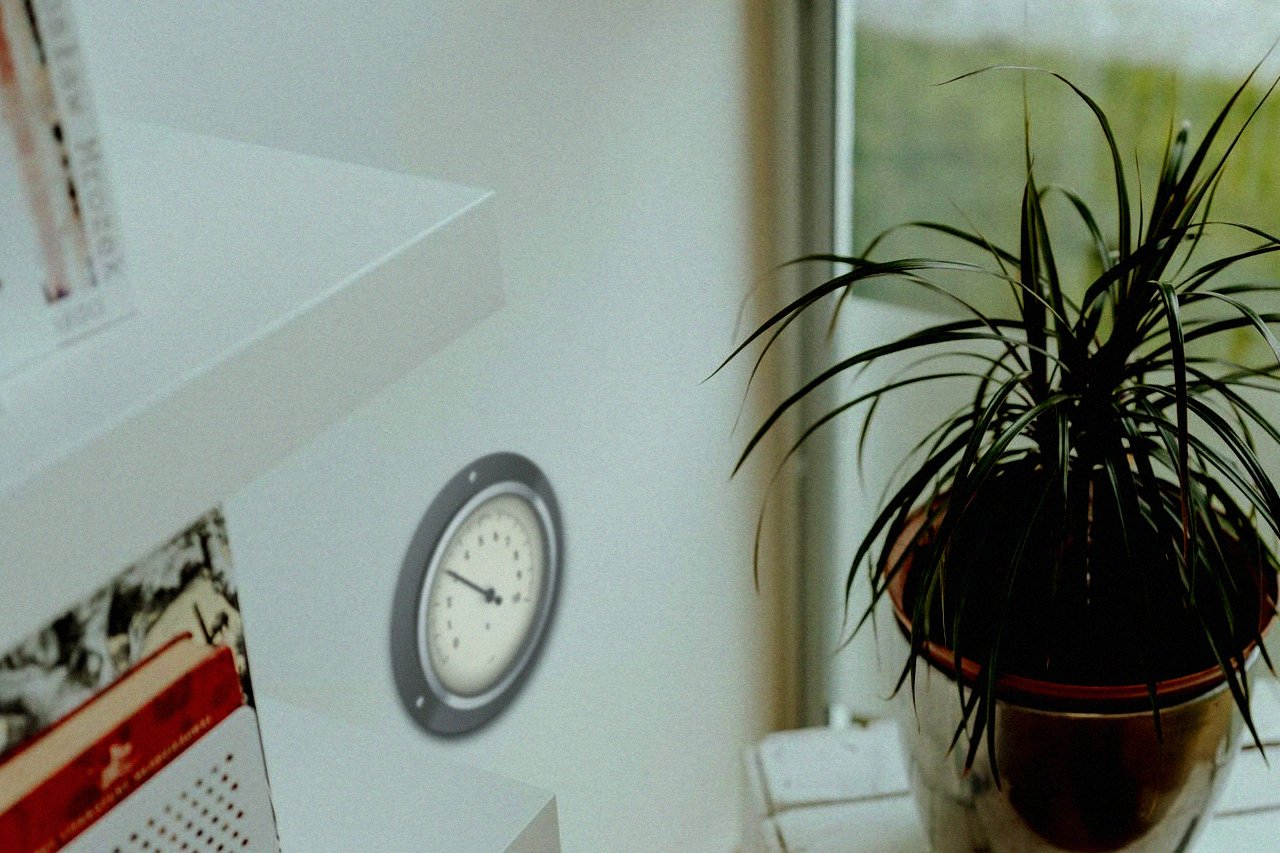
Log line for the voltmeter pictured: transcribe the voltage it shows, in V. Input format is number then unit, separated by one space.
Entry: 3 V
